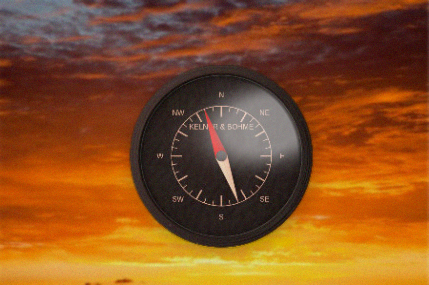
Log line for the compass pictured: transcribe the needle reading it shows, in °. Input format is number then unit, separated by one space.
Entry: 340 °
